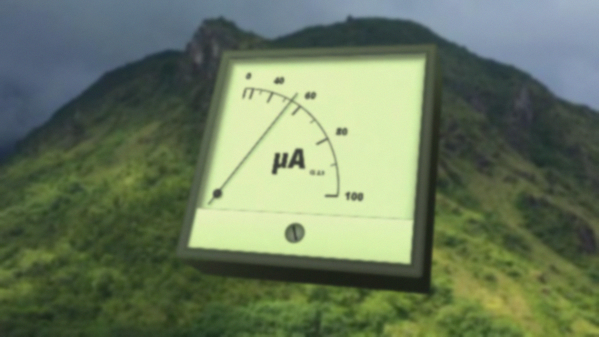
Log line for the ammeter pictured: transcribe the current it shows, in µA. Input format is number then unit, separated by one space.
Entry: 55 µA
